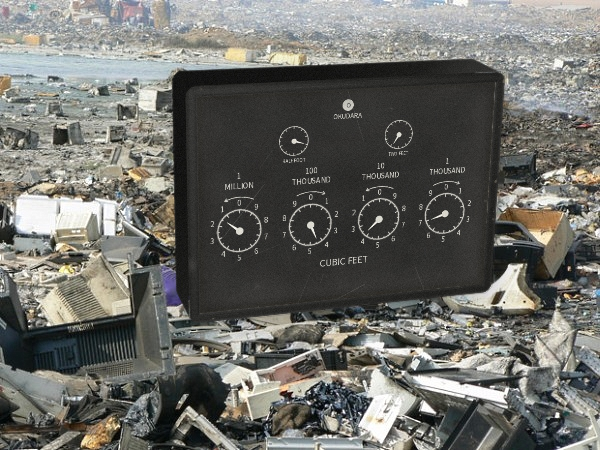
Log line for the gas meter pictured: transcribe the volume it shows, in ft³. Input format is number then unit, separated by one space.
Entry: 143700 ft³
